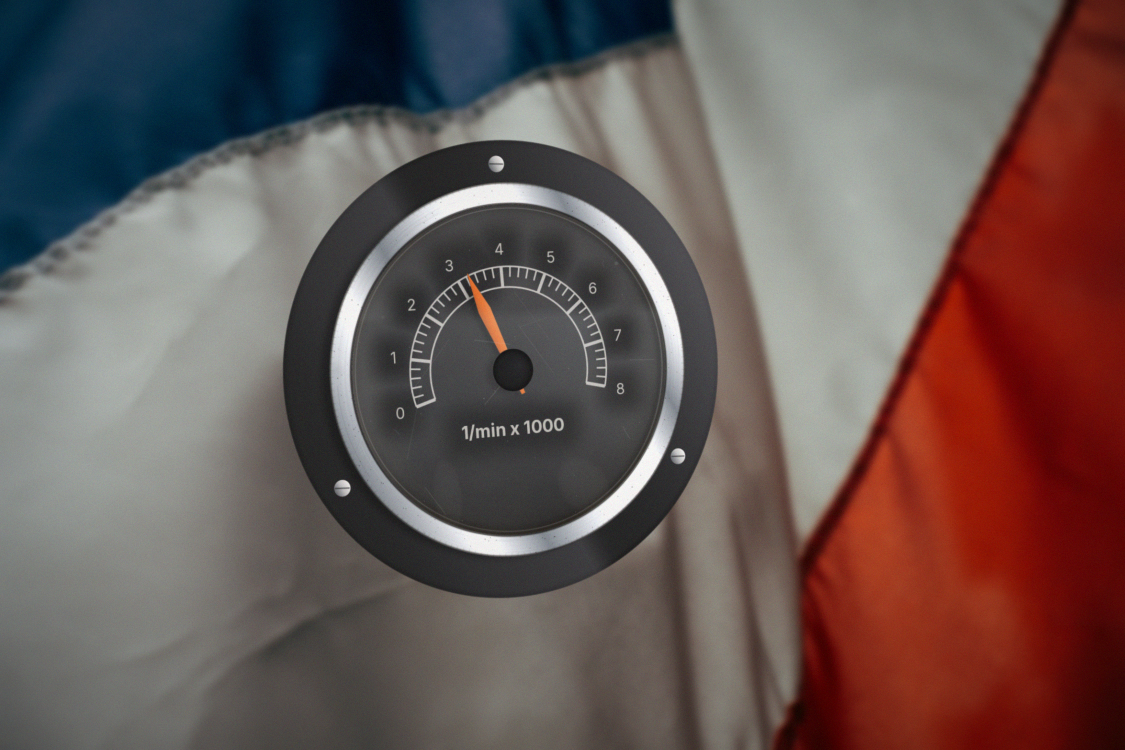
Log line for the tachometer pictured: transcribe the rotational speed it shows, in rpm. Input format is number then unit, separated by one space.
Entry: 3200 rpm
